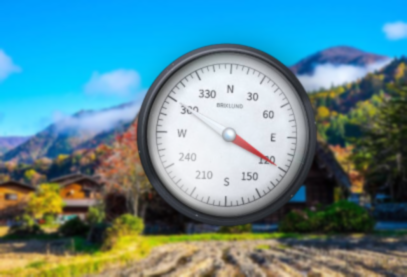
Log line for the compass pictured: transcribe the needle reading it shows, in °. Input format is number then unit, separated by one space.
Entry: 120 °
